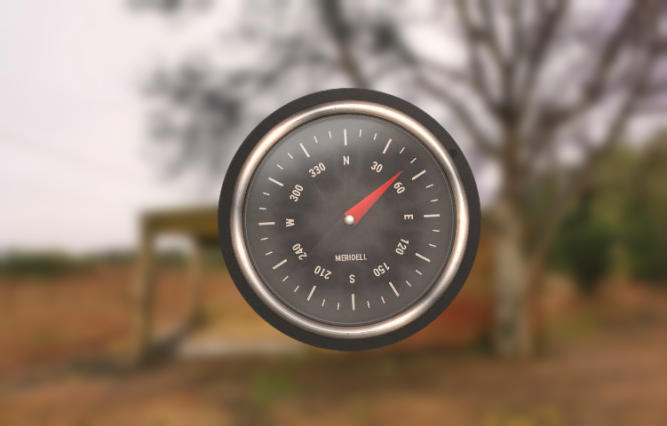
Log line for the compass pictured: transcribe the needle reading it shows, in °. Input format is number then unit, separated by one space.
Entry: 50 °
